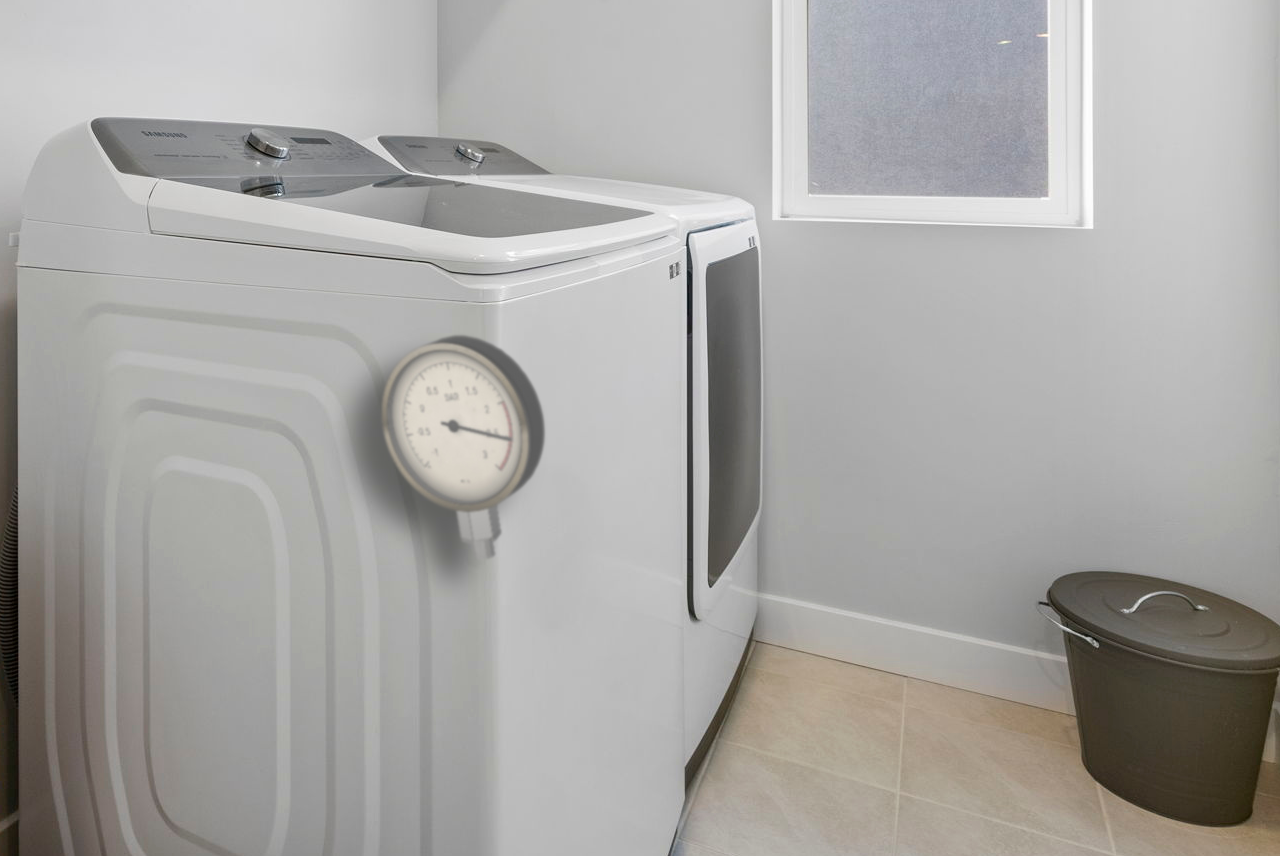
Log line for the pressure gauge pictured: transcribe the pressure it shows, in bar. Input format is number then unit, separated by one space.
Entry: 2.5 bar
